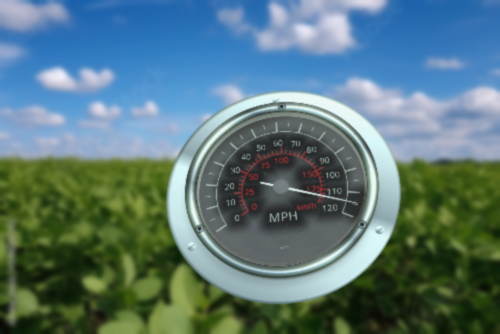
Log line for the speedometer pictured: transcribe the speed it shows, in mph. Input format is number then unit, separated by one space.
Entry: 115 mph
